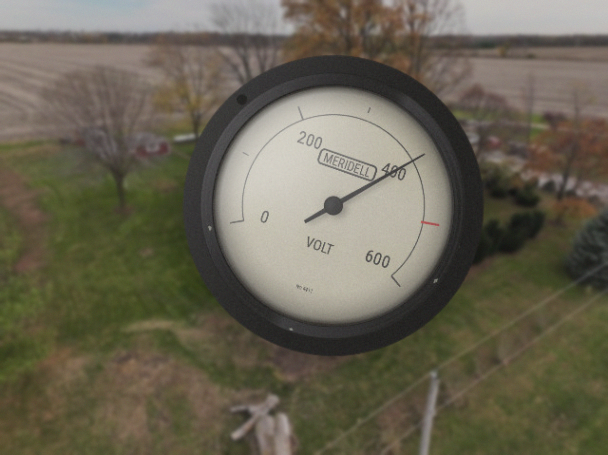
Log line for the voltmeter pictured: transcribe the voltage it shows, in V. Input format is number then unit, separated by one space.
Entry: 400 V
